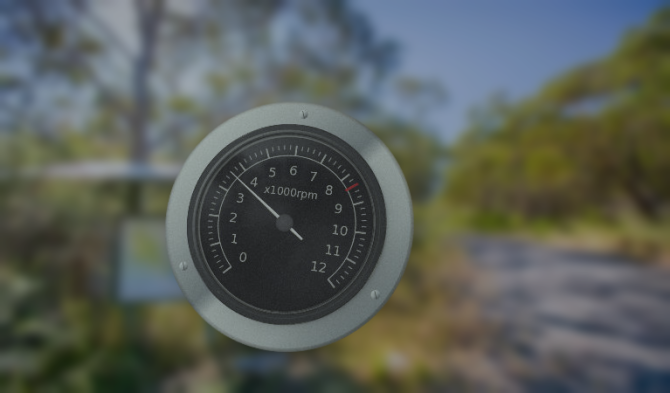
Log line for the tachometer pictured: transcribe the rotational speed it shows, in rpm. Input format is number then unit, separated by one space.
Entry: 3600 rpm
